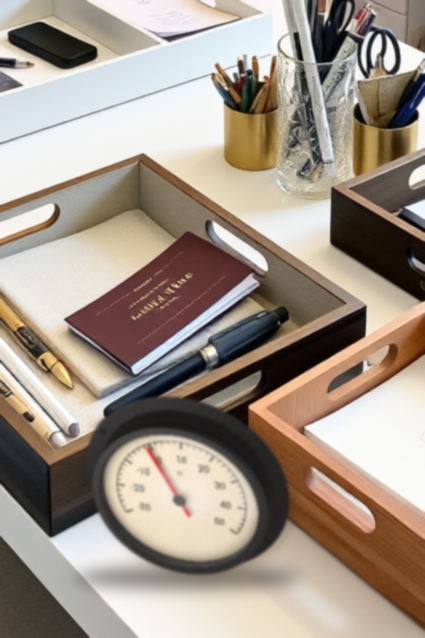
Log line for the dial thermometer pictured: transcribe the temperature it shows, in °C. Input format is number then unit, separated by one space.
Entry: 0 °C
